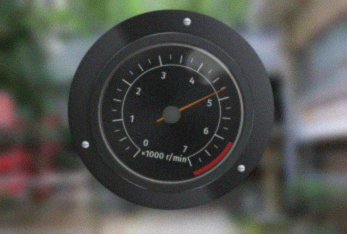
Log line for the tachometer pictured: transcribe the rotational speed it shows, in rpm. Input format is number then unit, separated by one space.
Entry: 4750 rpm
